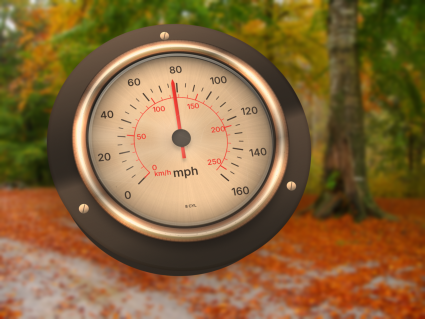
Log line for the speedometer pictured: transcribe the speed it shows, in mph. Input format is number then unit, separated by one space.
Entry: 77.5 mph
